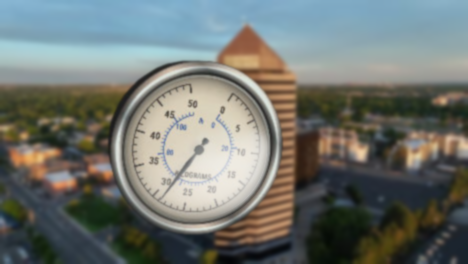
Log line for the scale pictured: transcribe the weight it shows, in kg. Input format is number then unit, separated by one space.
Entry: 29 kg
